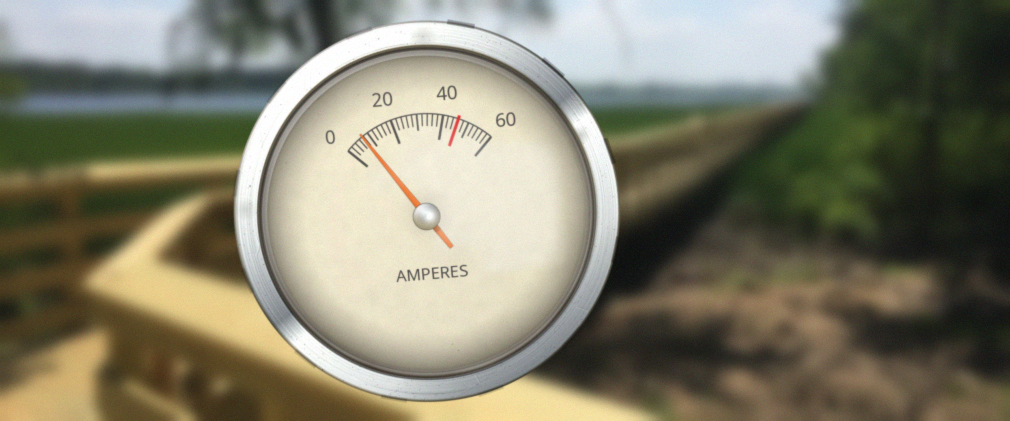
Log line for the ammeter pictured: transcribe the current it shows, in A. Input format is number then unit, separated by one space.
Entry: 8 A
